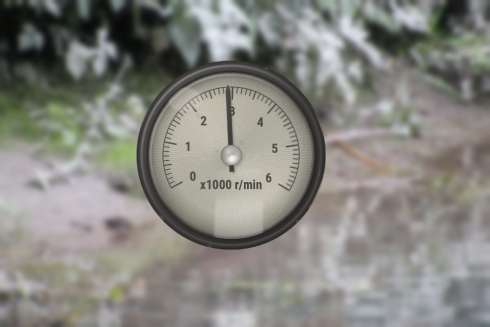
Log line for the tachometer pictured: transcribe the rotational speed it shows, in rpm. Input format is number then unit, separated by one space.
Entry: 2900 rpm
